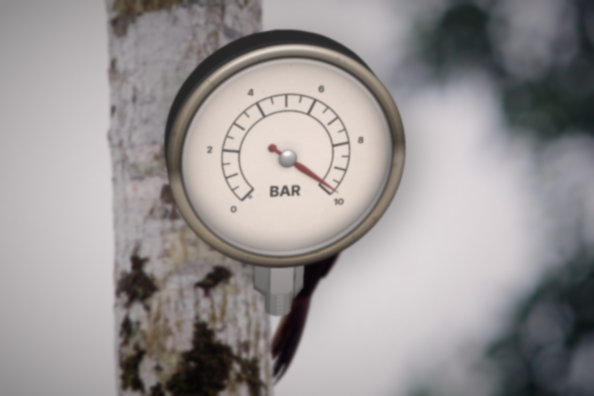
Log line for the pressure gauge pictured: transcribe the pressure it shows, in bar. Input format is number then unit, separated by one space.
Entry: 9.75 bar
